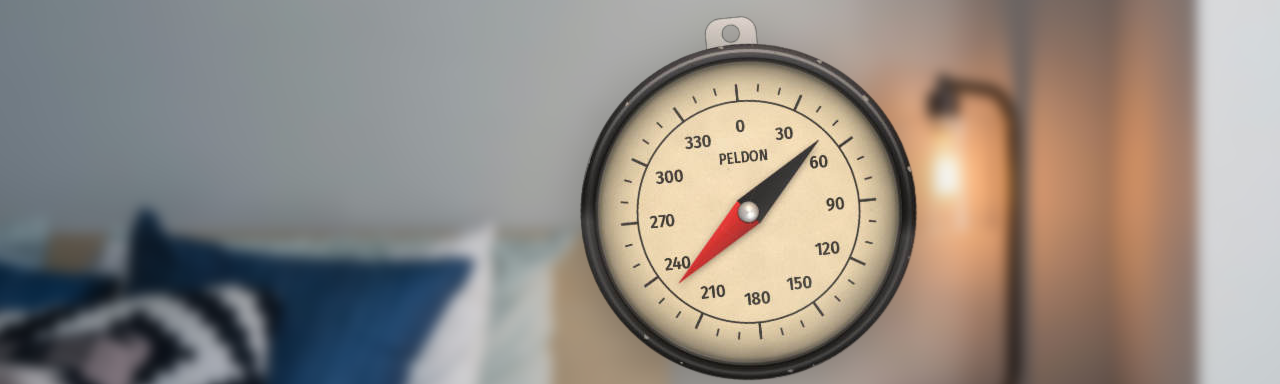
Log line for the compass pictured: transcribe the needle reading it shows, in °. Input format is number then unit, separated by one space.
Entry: 230 °
